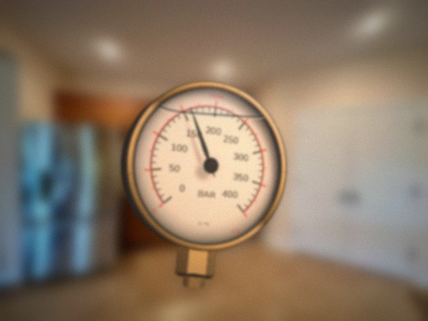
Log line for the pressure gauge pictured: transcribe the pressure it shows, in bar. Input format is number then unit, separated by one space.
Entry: 160 bar
